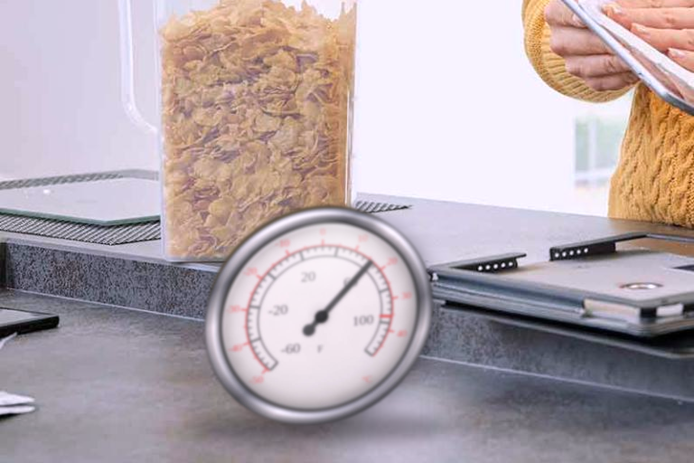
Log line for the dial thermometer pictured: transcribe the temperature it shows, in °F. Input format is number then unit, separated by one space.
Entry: 60 °F
